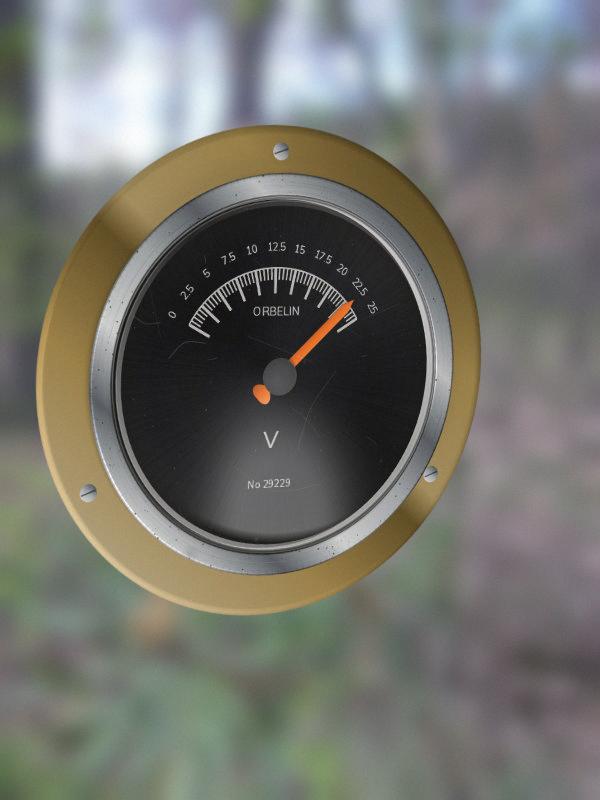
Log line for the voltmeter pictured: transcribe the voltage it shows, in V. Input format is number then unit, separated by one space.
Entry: 22.5 V
